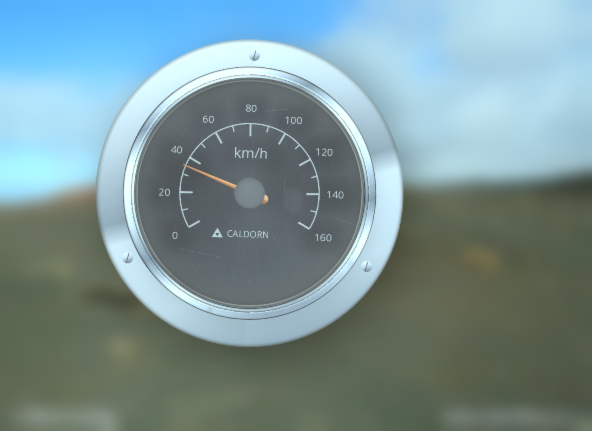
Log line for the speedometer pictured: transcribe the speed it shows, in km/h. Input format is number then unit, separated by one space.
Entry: 35 km/h
